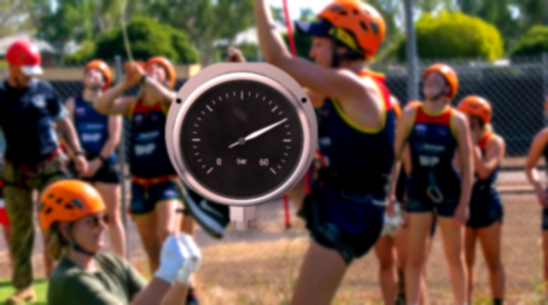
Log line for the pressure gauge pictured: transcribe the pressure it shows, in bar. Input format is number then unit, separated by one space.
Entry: 44 bar
